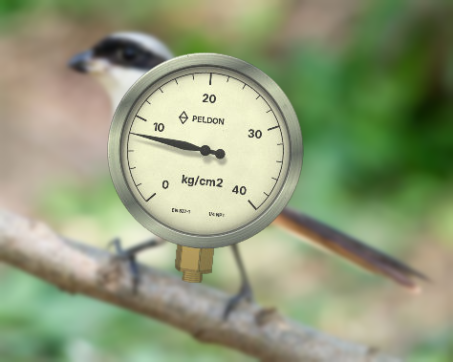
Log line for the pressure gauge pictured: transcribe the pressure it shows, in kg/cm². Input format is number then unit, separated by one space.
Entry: 8 kg/cm²
